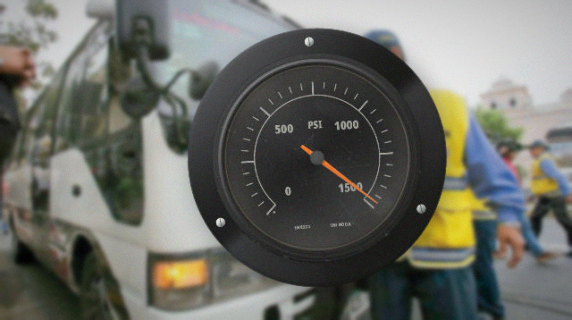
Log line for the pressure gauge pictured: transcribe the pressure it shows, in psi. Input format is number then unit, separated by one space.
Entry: 1475 psi
